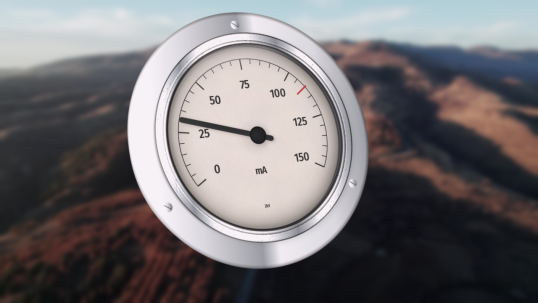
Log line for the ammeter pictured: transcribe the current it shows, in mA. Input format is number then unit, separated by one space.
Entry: 30 mA
